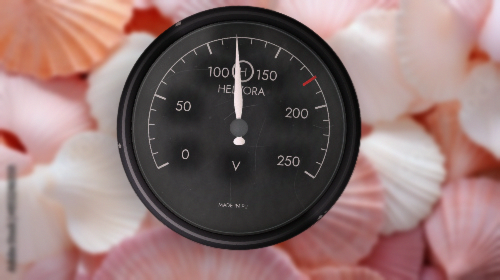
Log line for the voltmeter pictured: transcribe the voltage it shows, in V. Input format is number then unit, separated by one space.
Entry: 120 V
